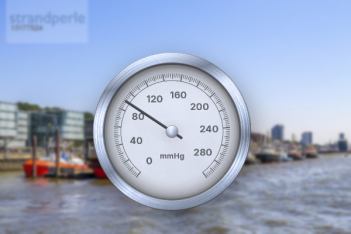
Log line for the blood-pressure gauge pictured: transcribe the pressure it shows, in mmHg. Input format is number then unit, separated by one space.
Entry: 90 mmHg
